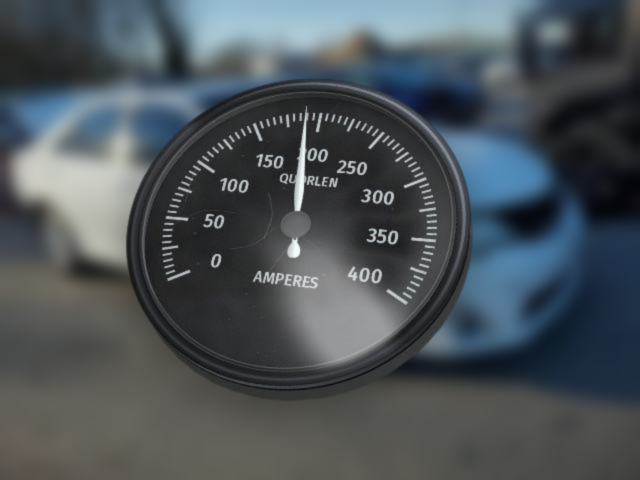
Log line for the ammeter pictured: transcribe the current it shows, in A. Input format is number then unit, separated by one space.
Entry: 190 A
